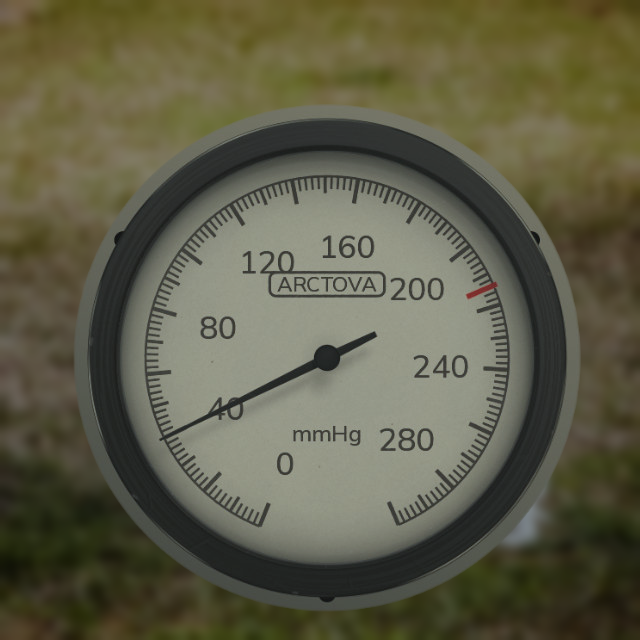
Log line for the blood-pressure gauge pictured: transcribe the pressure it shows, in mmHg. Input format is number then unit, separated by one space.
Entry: 40 mmHg
